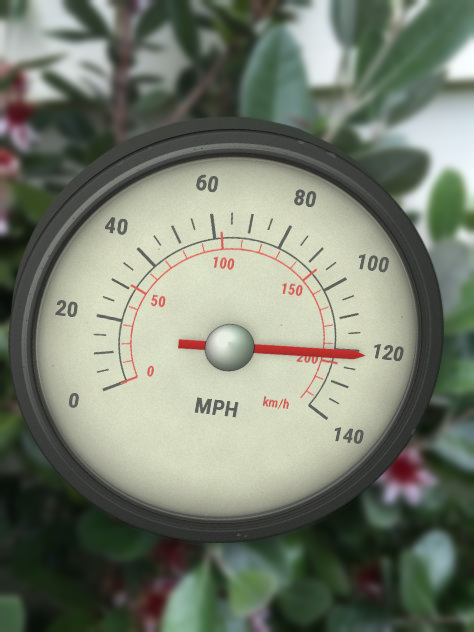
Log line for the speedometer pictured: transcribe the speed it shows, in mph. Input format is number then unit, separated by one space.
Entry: 120 mph
